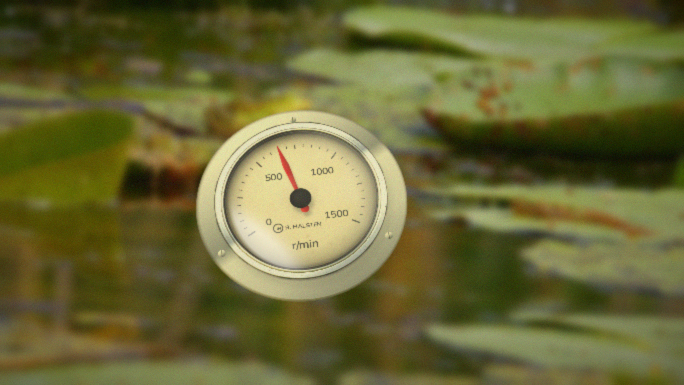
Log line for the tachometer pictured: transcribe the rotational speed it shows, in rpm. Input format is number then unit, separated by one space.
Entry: 650 rpm
